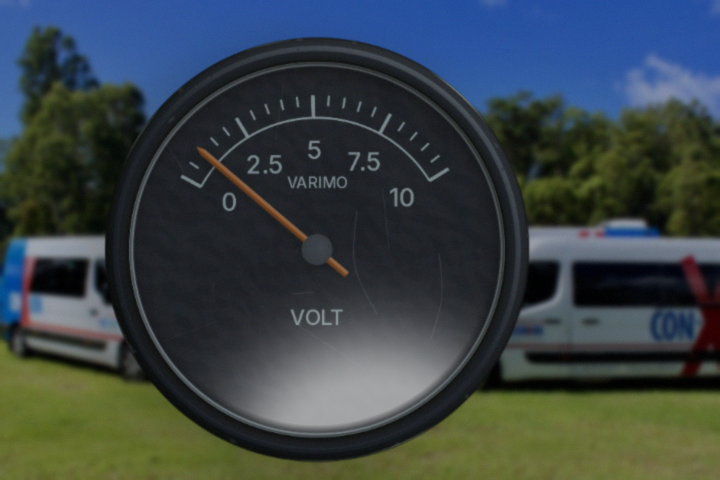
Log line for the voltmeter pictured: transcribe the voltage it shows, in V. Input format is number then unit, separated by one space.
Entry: 1 V
